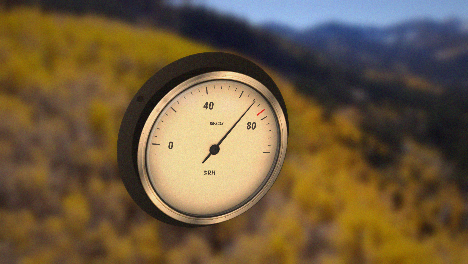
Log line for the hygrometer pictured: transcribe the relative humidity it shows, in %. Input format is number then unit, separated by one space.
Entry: 68 %
